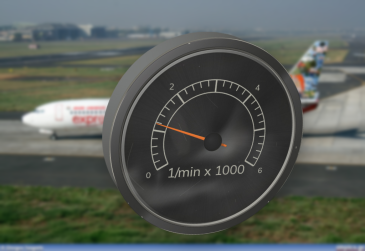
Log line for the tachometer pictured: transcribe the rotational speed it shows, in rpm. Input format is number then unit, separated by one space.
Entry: 1200 rpm
